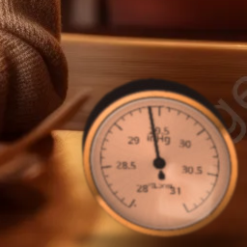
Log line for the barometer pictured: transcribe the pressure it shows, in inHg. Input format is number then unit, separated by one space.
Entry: 29.4 inHg
